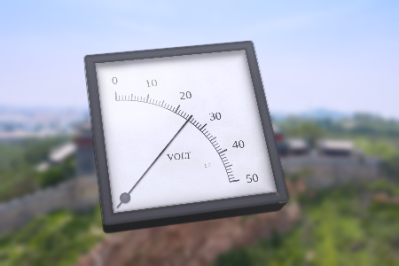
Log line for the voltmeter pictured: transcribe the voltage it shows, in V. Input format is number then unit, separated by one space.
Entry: 25 V
